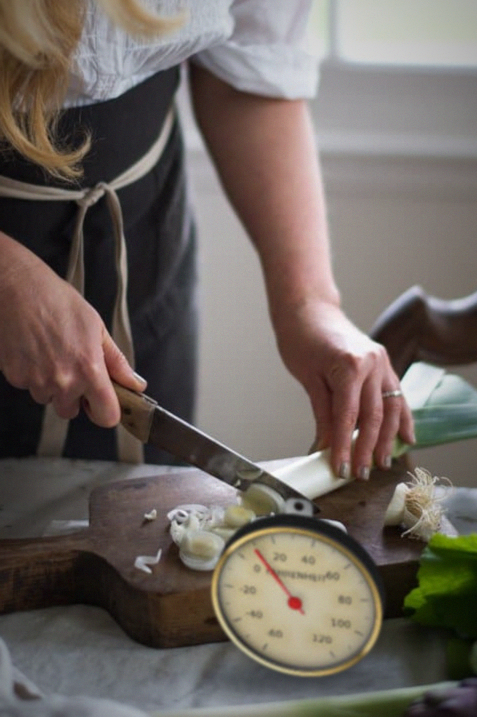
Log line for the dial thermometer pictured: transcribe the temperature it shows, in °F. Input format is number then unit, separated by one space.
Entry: 10 °F
